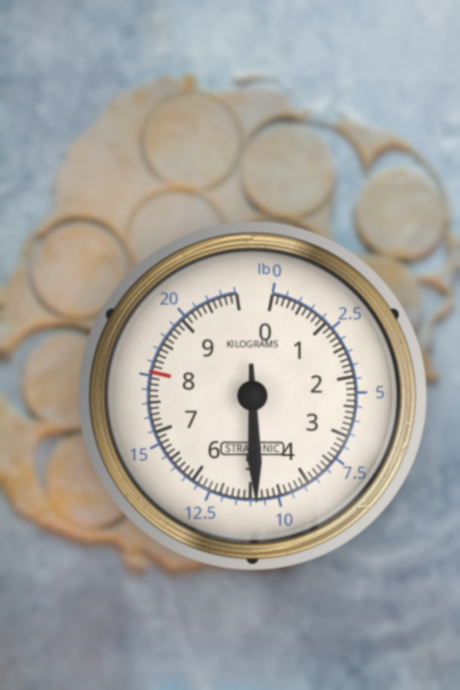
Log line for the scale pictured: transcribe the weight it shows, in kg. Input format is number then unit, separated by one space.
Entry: 4.9 kg
